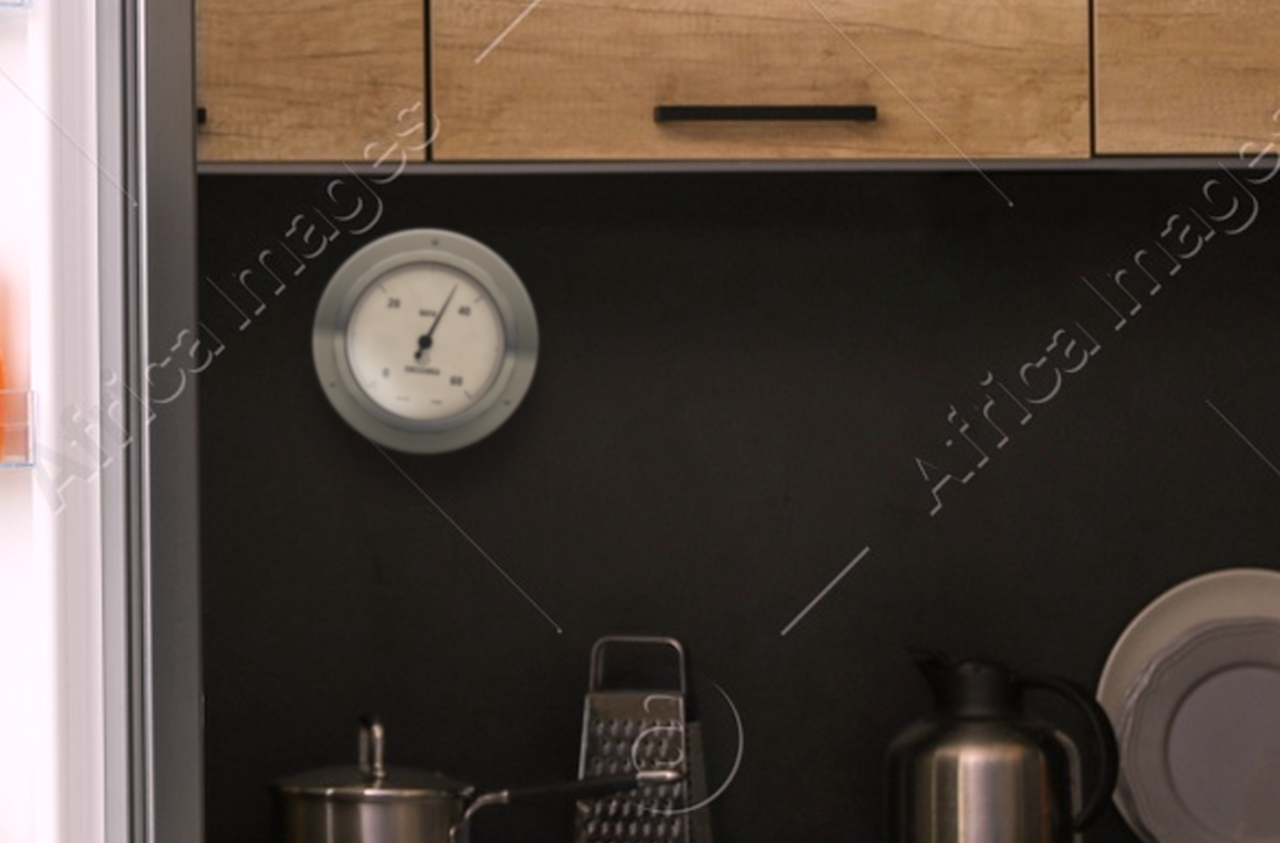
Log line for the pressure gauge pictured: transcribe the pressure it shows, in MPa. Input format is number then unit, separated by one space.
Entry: 35 MPa
